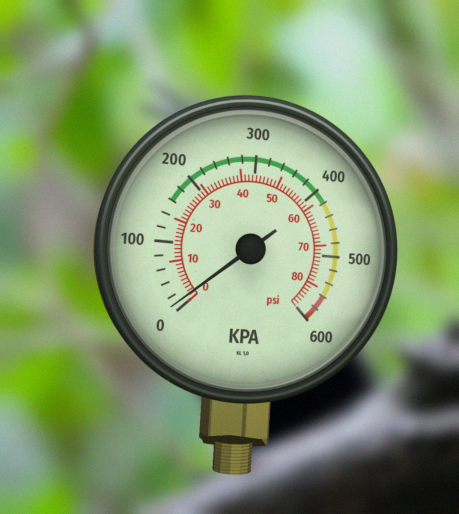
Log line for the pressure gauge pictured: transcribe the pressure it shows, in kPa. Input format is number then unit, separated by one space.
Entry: 10 kPa
